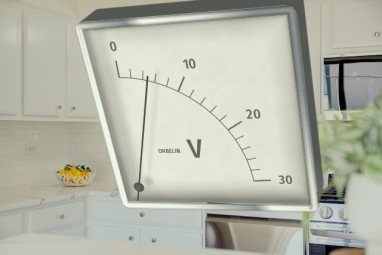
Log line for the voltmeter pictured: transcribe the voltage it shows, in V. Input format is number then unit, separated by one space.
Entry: 5 V
